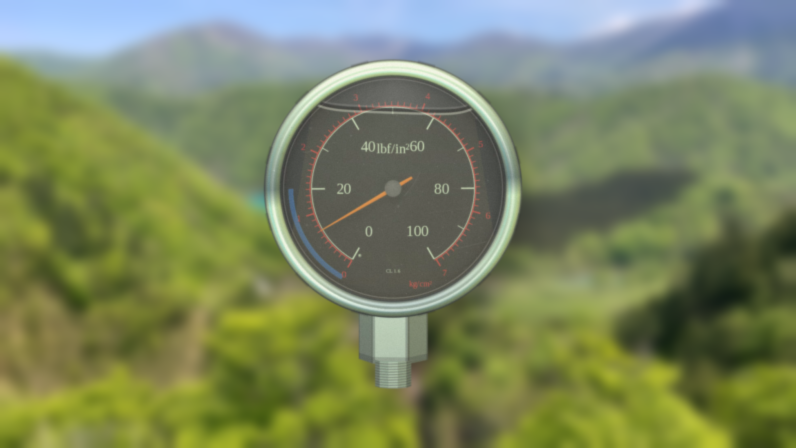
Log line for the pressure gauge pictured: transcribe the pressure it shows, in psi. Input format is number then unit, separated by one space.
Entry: 10 psi
